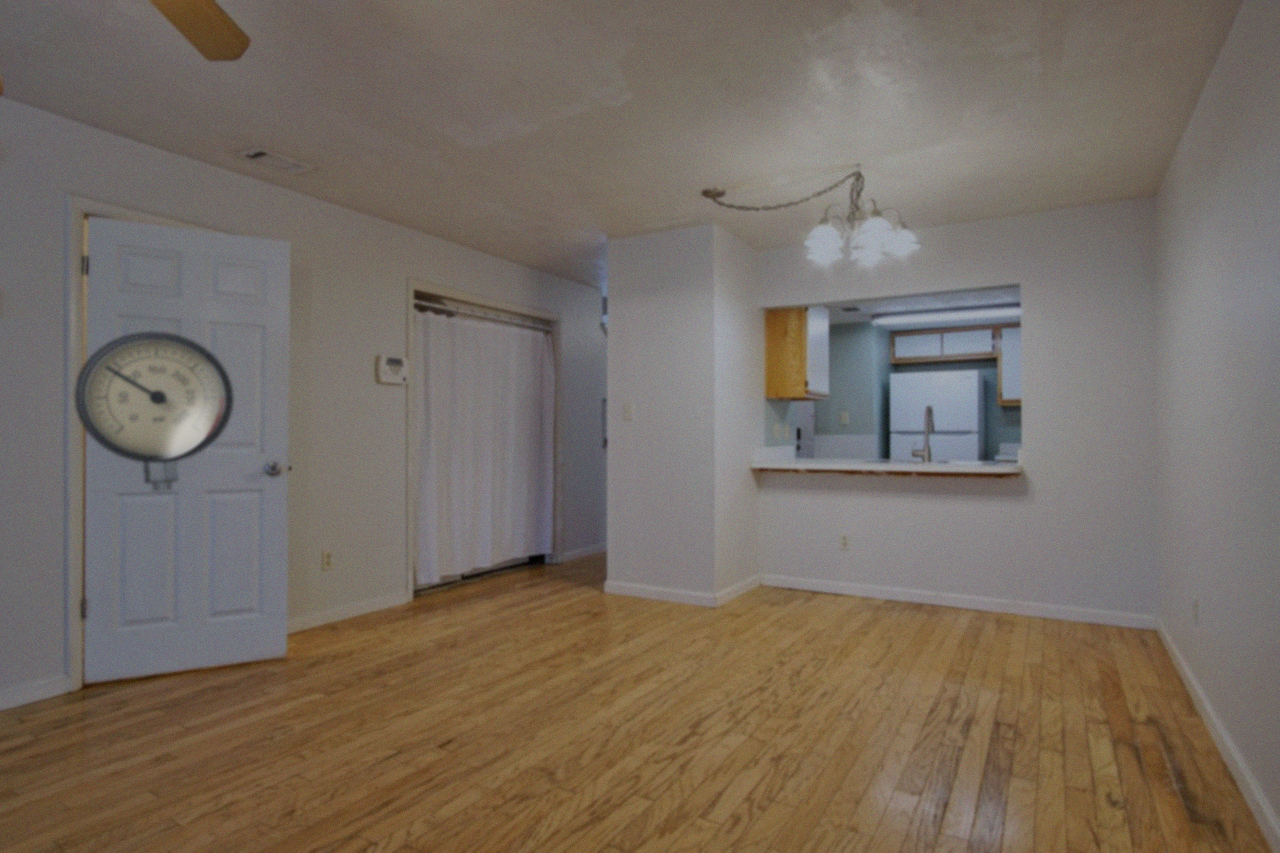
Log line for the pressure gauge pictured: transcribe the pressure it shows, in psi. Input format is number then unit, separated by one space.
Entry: 90 psi
